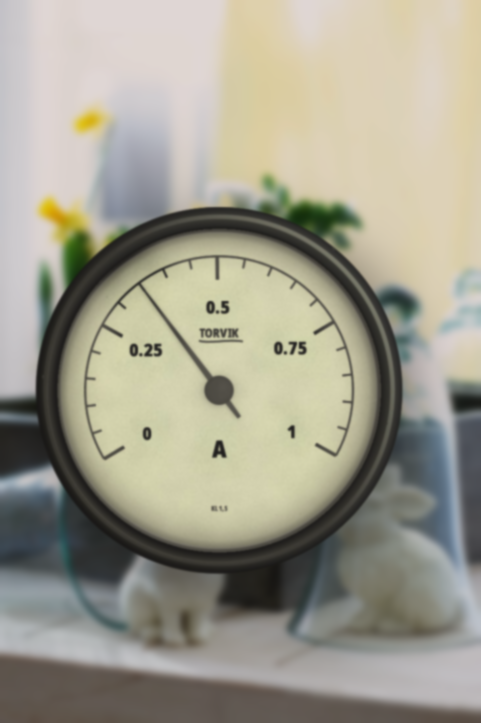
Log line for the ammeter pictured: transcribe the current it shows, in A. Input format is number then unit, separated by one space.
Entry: 0.35 A
